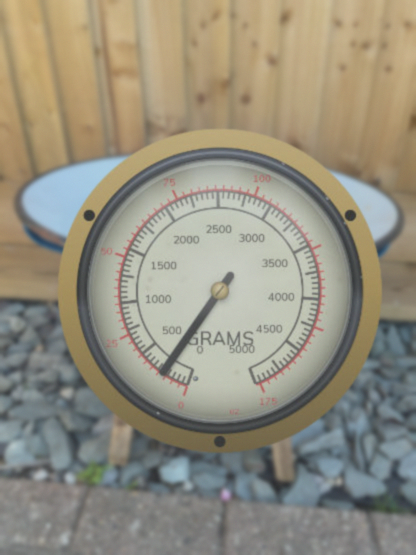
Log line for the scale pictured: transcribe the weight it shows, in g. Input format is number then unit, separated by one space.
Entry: 250 g
